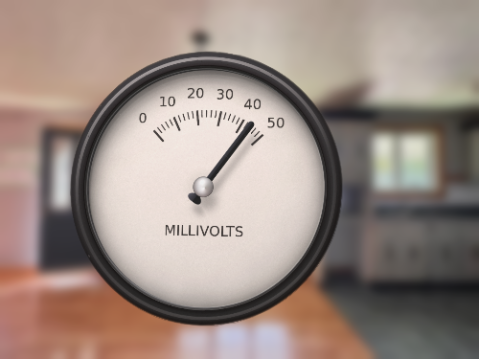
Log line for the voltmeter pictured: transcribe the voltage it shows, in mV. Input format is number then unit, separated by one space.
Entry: 44 mV
